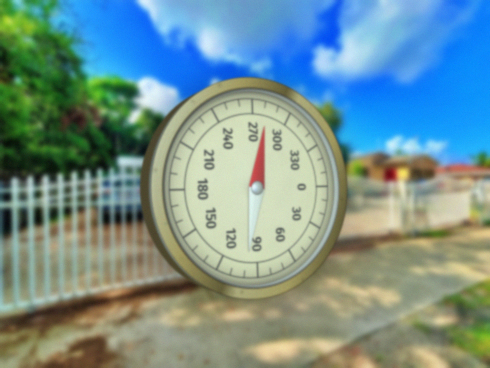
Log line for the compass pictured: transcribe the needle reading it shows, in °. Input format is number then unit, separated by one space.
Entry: 280 °
